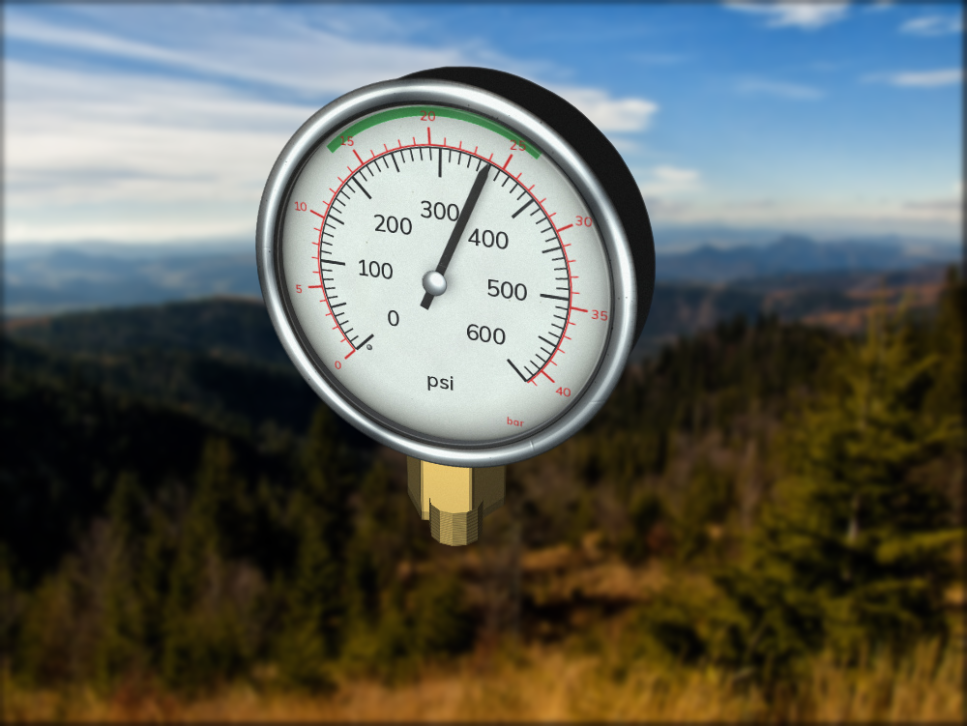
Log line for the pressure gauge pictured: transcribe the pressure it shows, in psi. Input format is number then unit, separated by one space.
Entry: 350 psi
